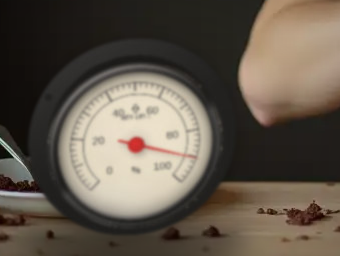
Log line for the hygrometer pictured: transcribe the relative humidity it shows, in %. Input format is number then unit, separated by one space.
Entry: 90 %
